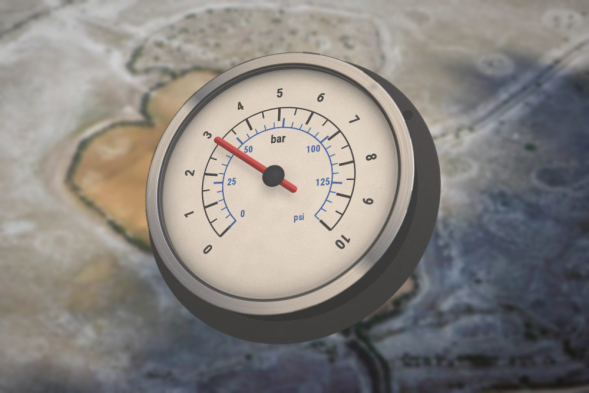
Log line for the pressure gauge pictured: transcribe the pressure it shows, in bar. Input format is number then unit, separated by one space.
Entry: 3 bar
